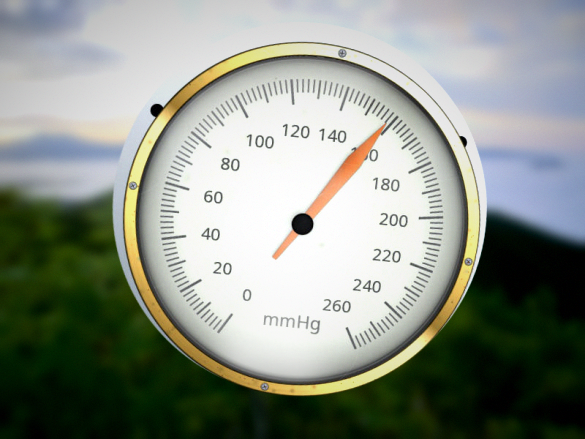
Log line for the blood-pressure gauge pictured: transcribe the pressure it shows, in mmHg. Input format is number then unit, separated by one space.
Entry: 158 mmHg
